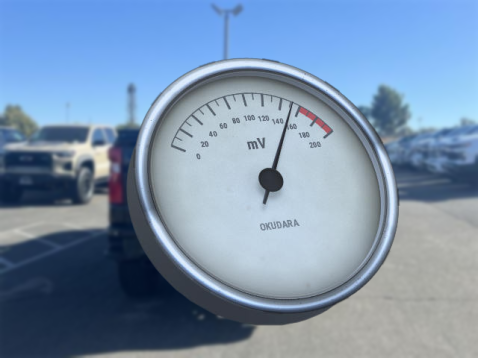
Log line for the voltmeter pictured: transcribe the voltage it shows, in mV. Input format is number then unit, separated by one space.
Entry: 150 mV
